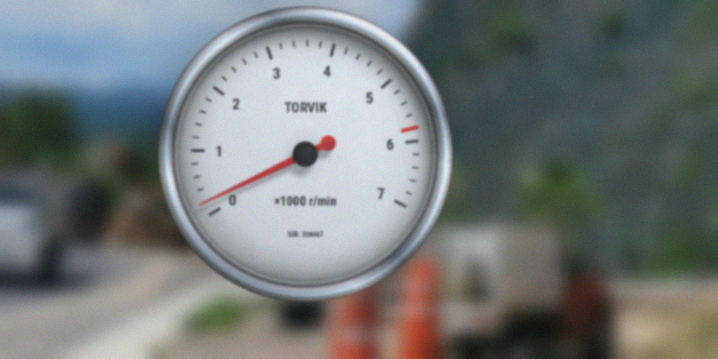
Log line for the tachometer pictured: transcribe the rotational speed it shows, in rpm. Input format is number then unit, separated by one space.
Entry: 200 rpm
